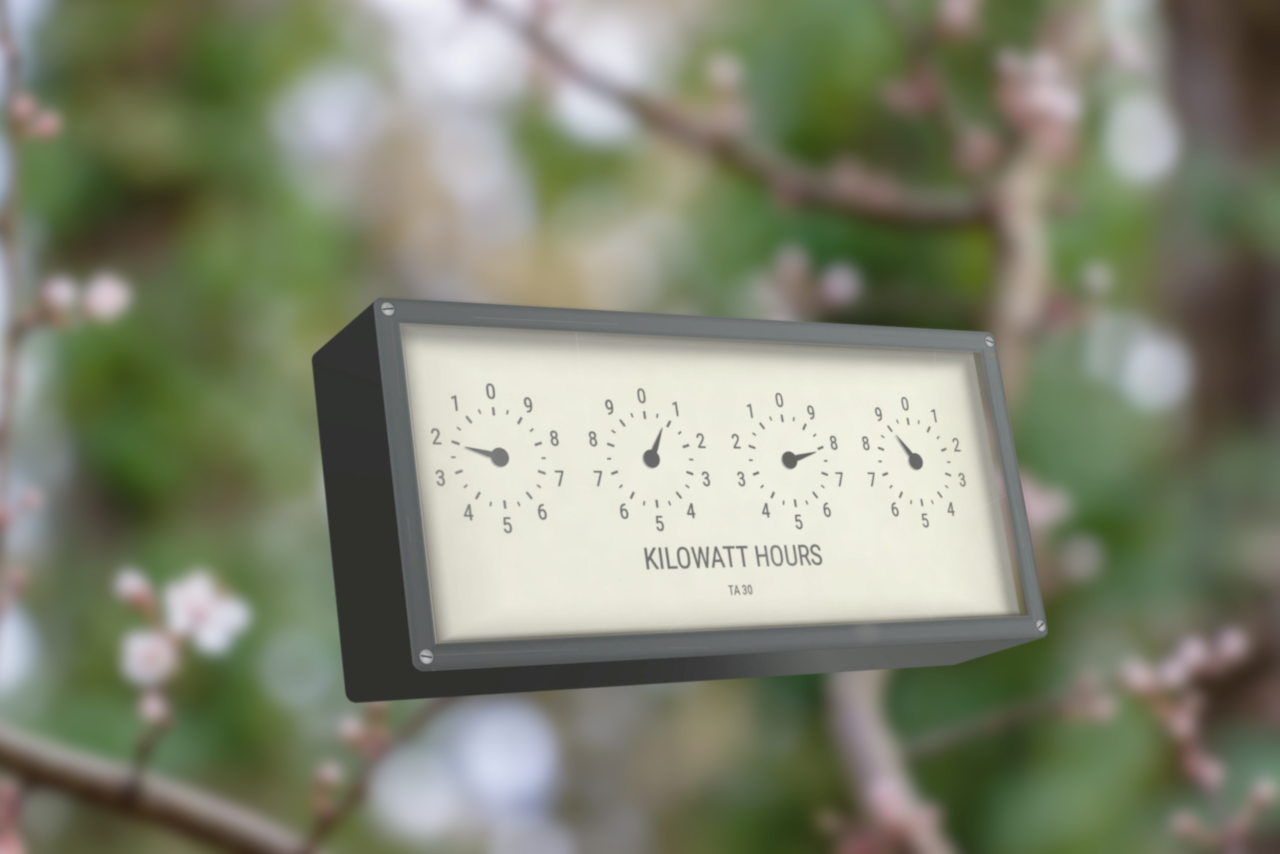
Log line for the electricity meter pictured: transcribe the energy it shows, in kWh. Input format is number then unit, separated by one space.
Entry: 2079 kWh
